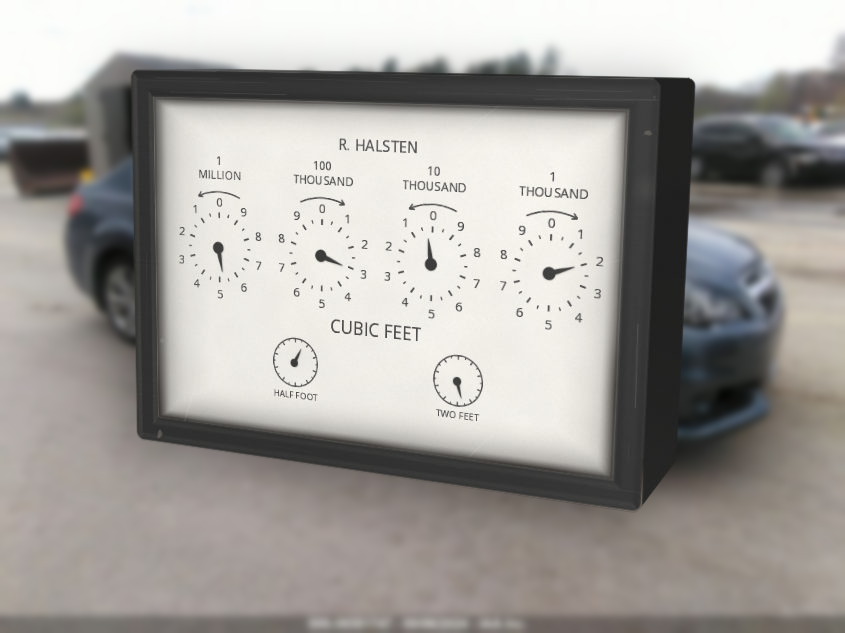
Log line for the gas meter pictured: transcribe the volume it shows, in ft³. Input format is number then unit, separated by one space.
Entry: 530200 ft³
